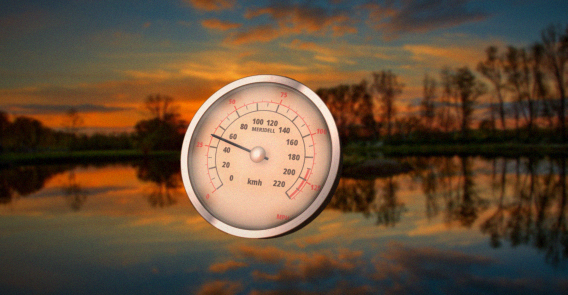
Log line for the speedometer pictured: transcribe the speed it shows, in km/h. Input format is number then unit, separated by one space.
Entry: 50 km/h
